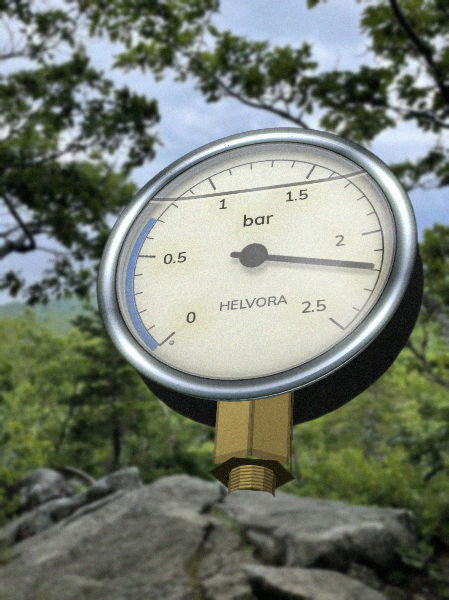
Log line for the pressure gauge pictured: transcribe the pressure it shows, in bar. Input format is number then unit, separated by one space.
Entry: 2.2 bar
